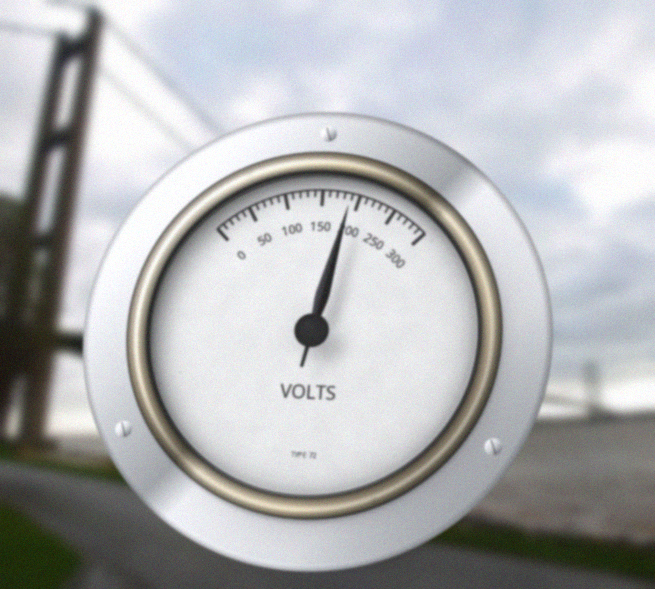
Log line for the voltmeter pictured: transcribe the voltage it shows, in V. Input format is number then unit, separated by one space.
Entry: 190 V
